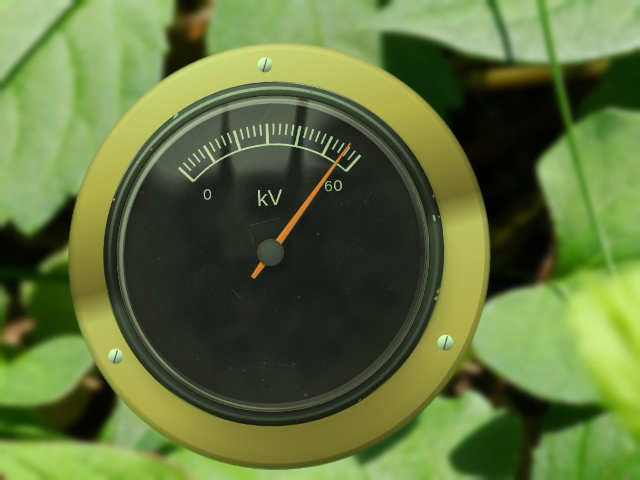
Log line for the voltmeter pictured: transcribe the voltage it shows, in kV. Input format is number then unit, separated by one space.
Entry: 56 kV
